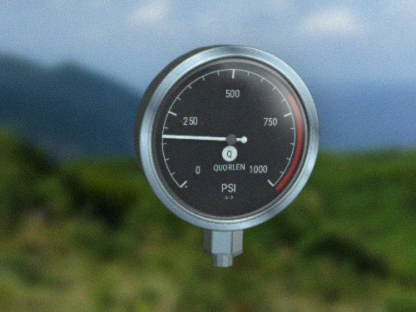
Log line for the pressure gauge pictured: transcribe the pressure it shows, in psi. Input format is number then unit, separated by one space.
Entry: 175 psi
